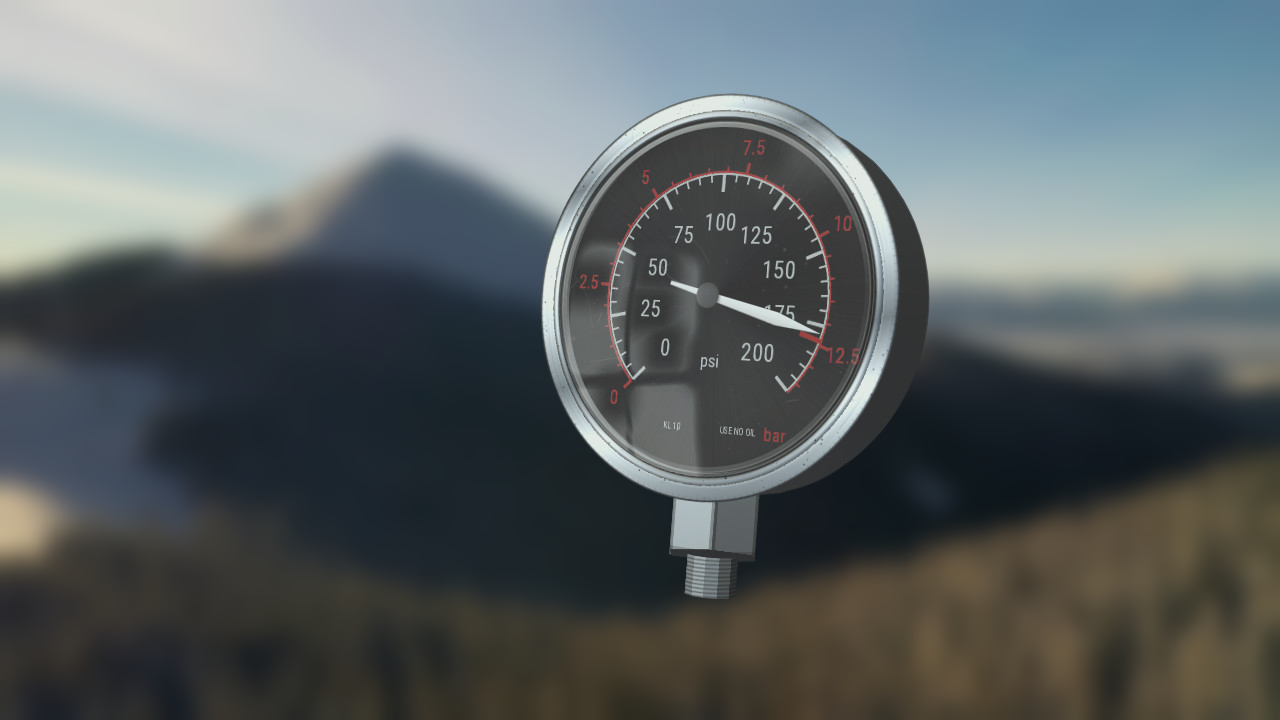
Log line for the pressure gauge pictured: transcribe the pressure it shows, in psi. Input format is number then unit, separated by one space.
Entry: 177.5 psi
